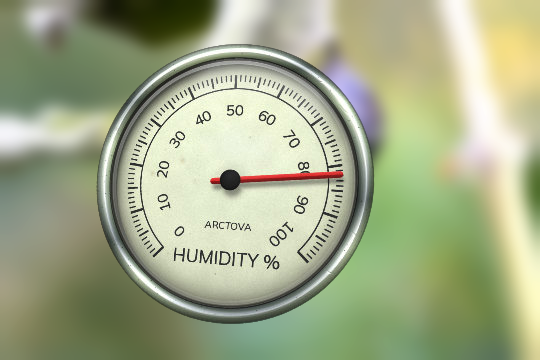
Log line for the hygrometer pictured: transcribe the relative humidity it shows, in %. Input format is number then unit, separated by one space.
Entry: 82 %
